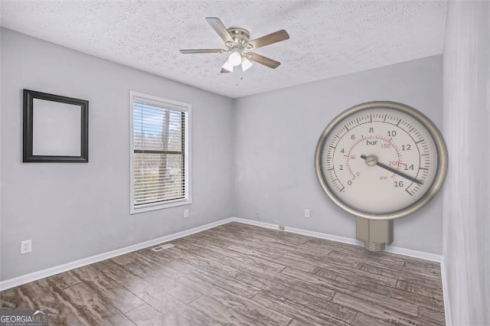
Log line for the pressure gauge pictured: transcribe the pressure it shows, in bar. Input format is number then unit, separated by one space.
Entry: 15 bar
